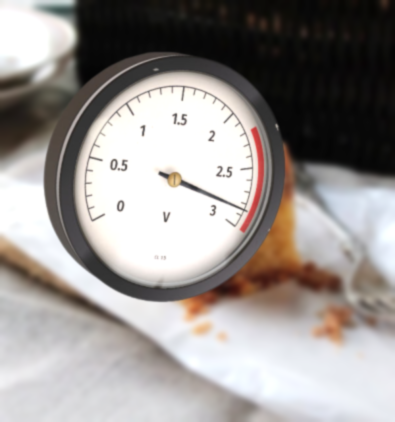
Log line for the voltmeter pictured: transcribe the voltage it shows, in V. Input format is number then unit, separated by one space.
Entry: 2.85 V
